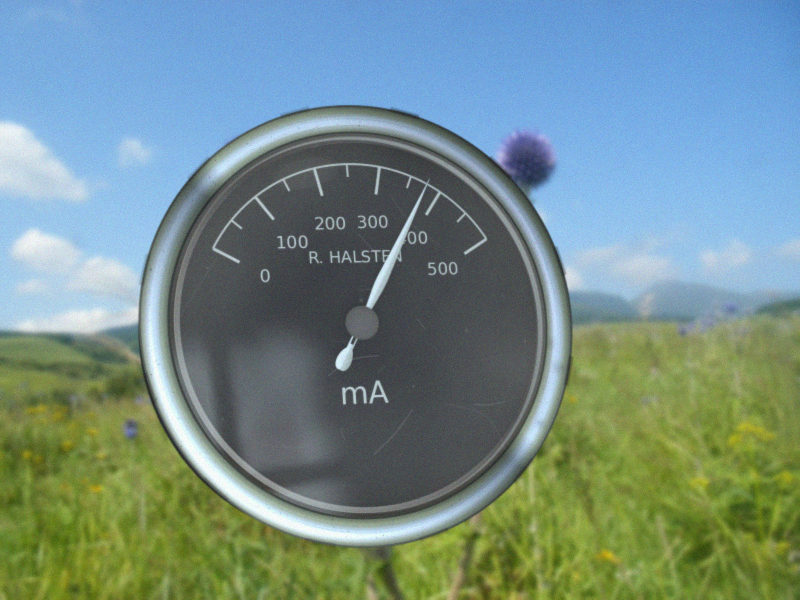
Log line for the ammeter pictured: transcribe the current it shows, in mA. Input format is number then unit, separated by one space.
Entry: 375 mA
